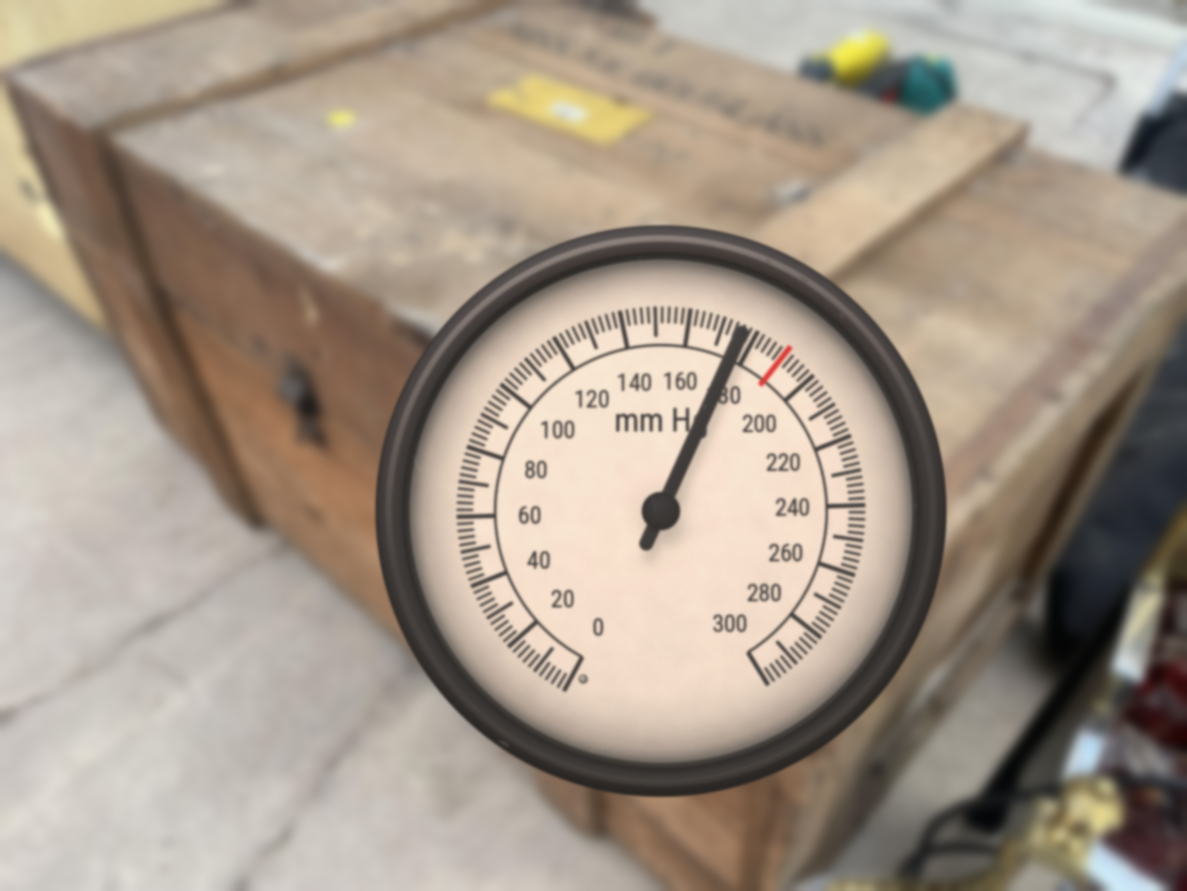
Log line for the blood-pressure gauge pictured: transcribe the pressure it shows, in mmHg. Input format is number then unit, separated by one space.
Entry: 176 mmHg
